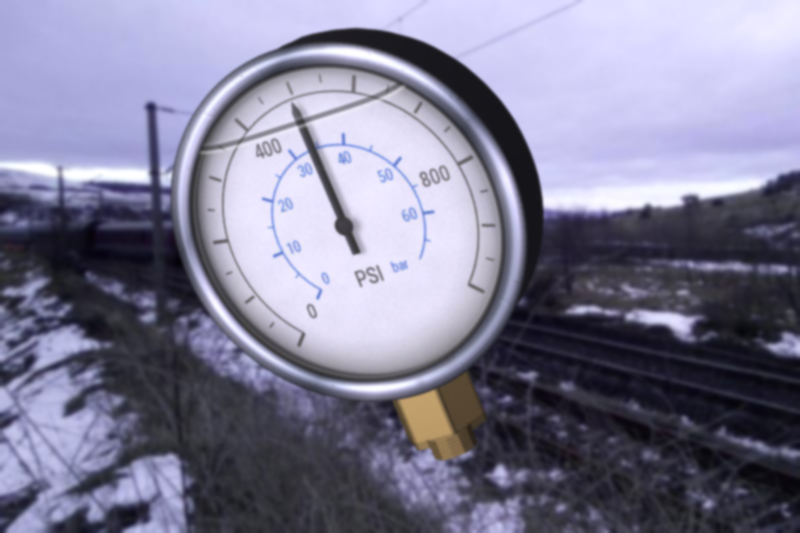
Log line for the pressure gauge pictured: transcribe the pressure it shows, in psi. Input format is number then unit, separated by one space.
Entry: 500 psi
